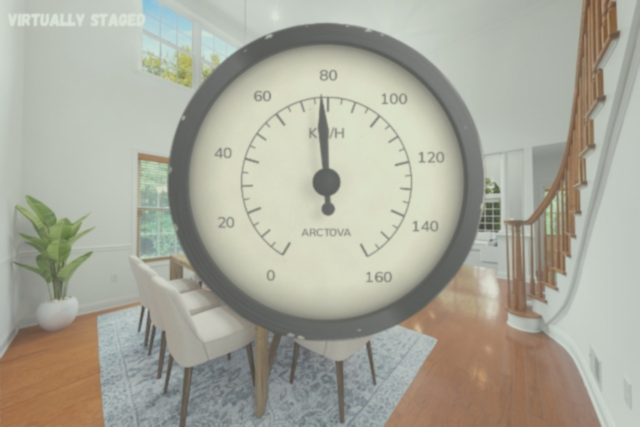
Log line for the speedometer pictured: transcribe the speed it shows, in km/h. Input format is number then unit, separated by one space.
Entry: 77.5 km/h
